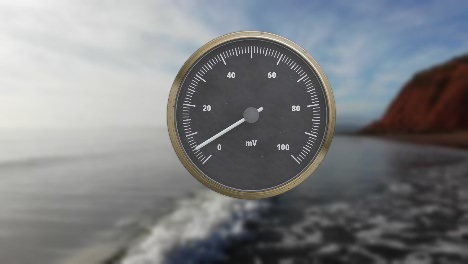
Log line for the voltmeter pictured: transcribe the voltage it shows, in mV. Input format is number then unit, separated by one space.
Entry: 5 mV
